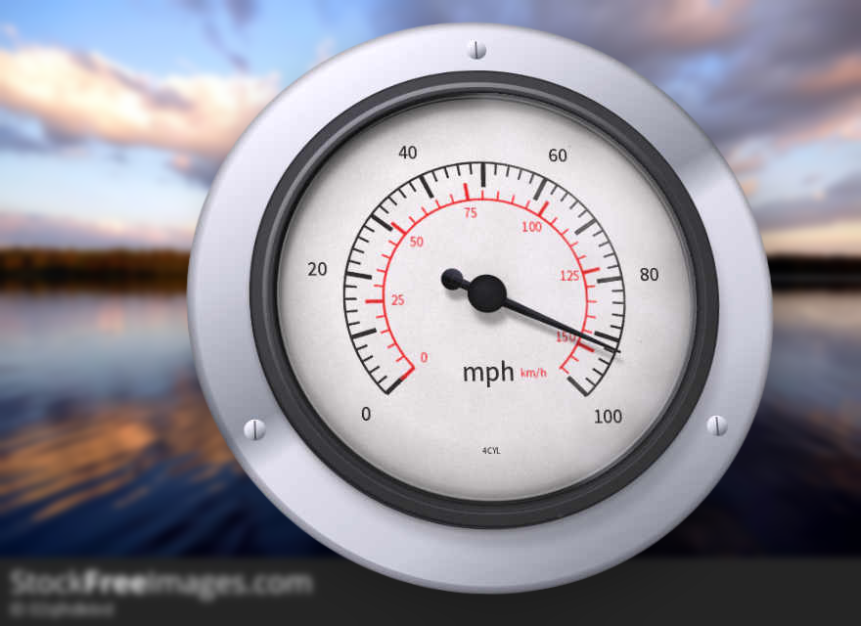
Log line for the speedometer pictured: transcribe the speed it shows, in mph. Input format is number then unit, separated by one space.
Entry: 92 mph
